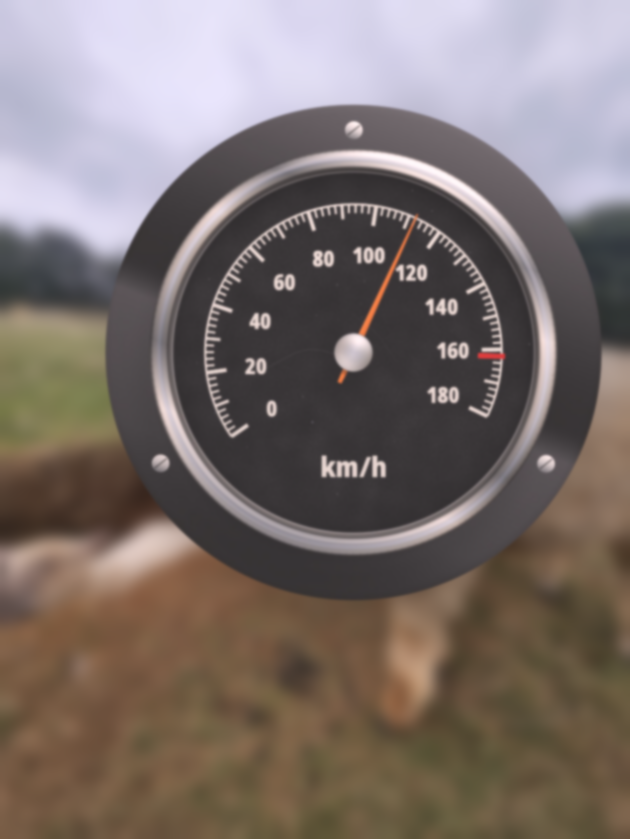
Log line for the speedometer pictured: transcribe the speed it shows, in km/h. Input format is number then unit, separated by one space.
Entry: 112 km/h
